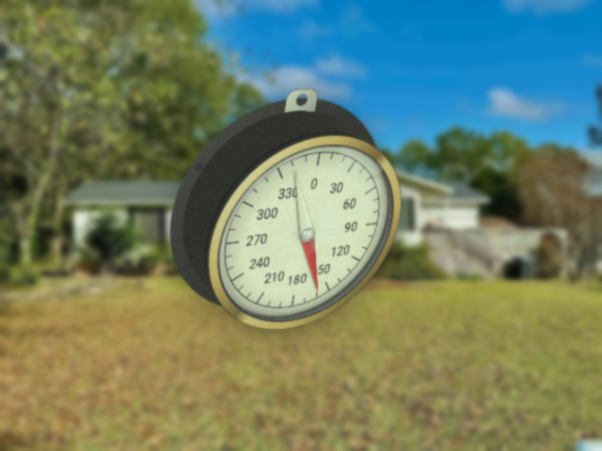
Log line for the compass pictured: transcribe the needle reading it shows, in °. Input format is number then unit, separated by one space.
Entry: 160 °
